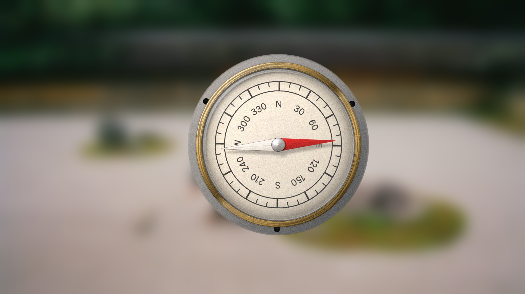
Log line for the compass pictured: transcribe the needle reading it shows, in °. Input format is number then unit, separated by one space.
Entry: 85 °
